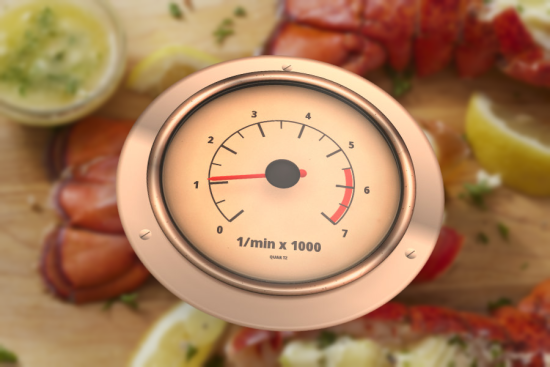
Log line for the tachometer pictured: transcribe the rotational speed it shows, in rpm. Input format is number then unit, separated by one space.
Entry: 1000 rpm
